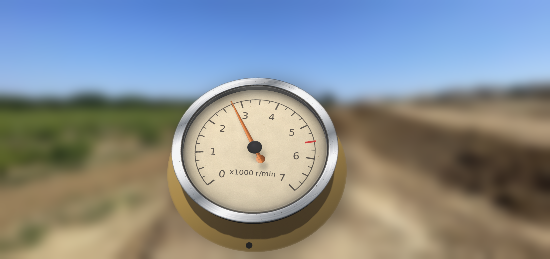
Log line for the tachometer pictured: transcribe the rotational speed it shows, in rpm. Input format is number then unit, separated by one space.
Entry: 2750 rpm
